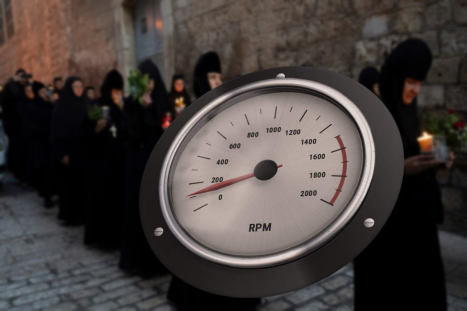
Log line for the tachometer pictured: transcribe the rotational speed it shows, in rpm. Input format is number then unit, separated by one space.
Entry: 100 rpm
